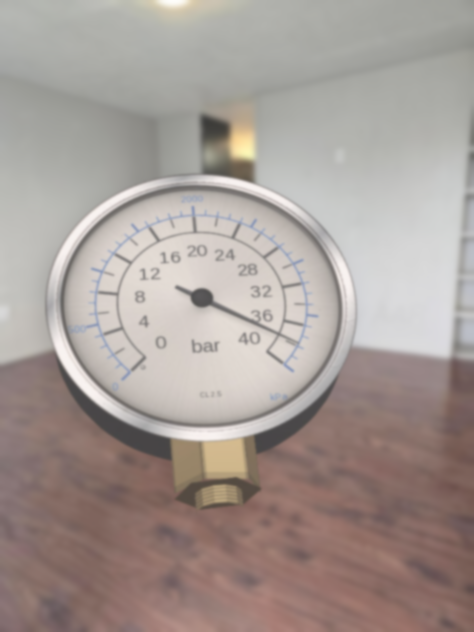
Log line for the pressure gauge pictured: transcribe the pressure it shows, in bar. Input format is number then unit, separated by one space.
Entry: 38 bar
